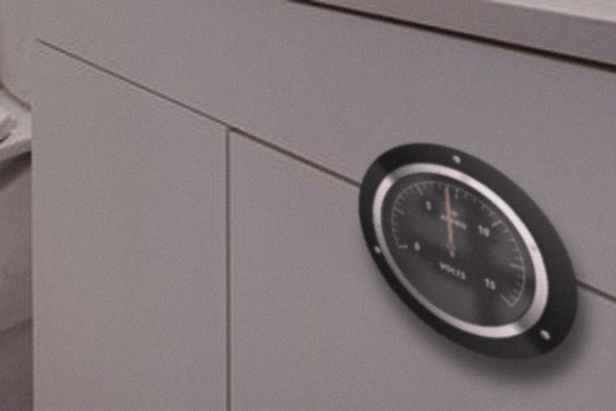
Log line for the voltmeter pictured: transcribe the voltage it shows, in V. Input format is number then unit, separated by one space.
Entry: 7 V
